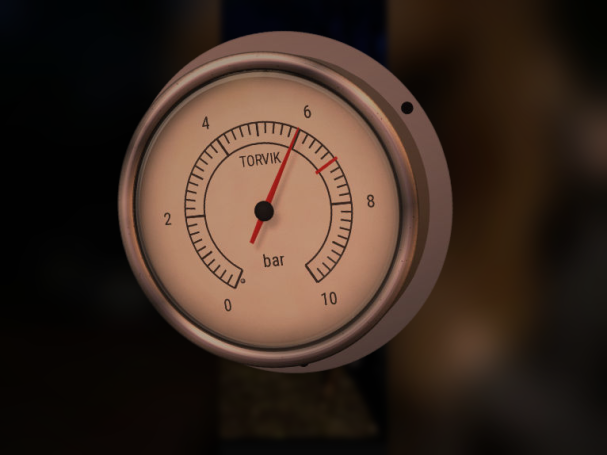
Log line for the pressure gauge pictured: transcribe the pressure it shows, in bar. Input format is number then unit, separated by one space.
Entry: 6 bar
